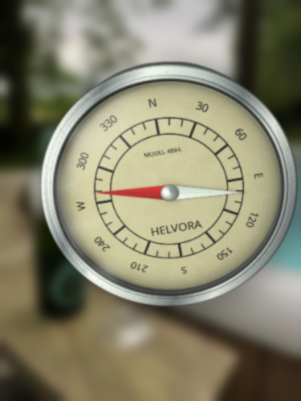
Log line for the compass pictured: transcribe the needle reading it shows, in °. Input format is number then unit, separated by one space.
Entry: 280 °
